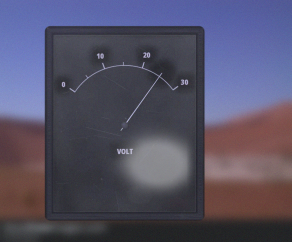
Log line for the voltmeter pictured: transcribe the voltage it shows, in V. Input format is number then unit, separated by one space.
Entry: 25 V
